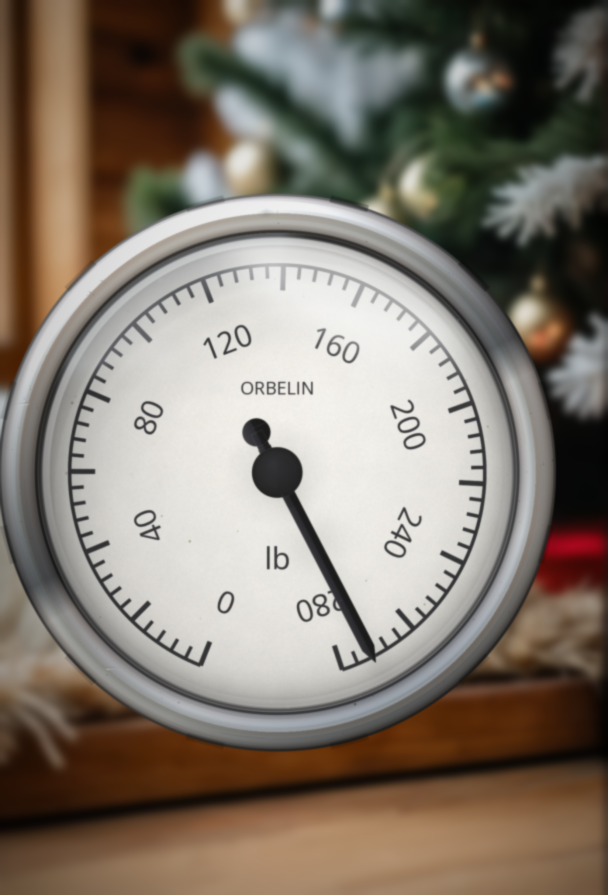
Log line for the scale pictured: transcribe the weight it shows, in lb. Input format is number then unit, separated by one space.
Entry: 272 lb
